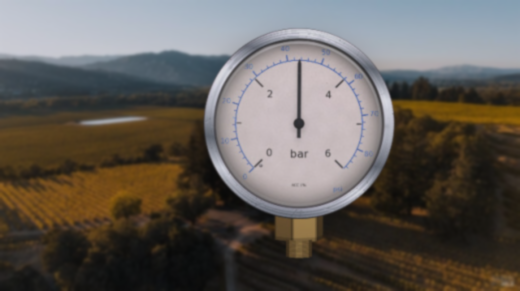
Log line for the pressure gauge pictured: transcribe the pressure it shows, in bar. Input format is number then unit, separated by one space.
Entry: 3 bar
